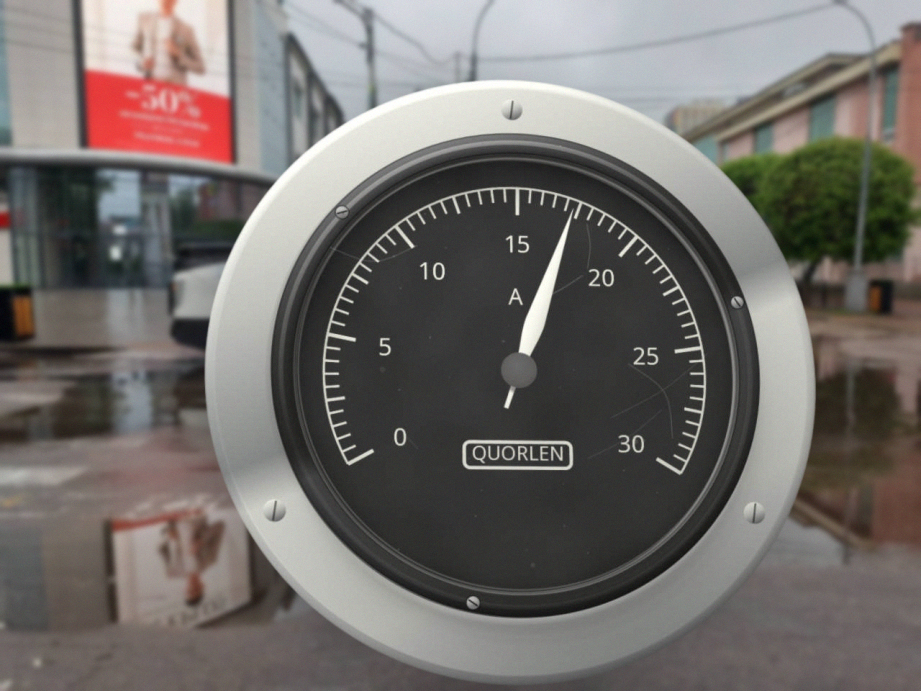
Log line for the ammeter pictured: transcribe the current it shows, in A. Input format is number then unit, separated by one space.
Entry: 17.25 A
